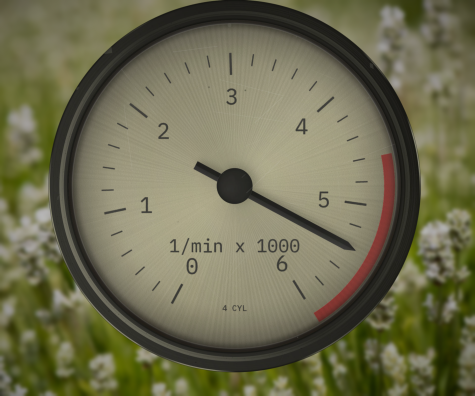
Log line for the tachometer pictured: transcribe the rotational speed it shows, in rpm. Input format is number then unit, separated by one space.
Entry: 5400 rpm
